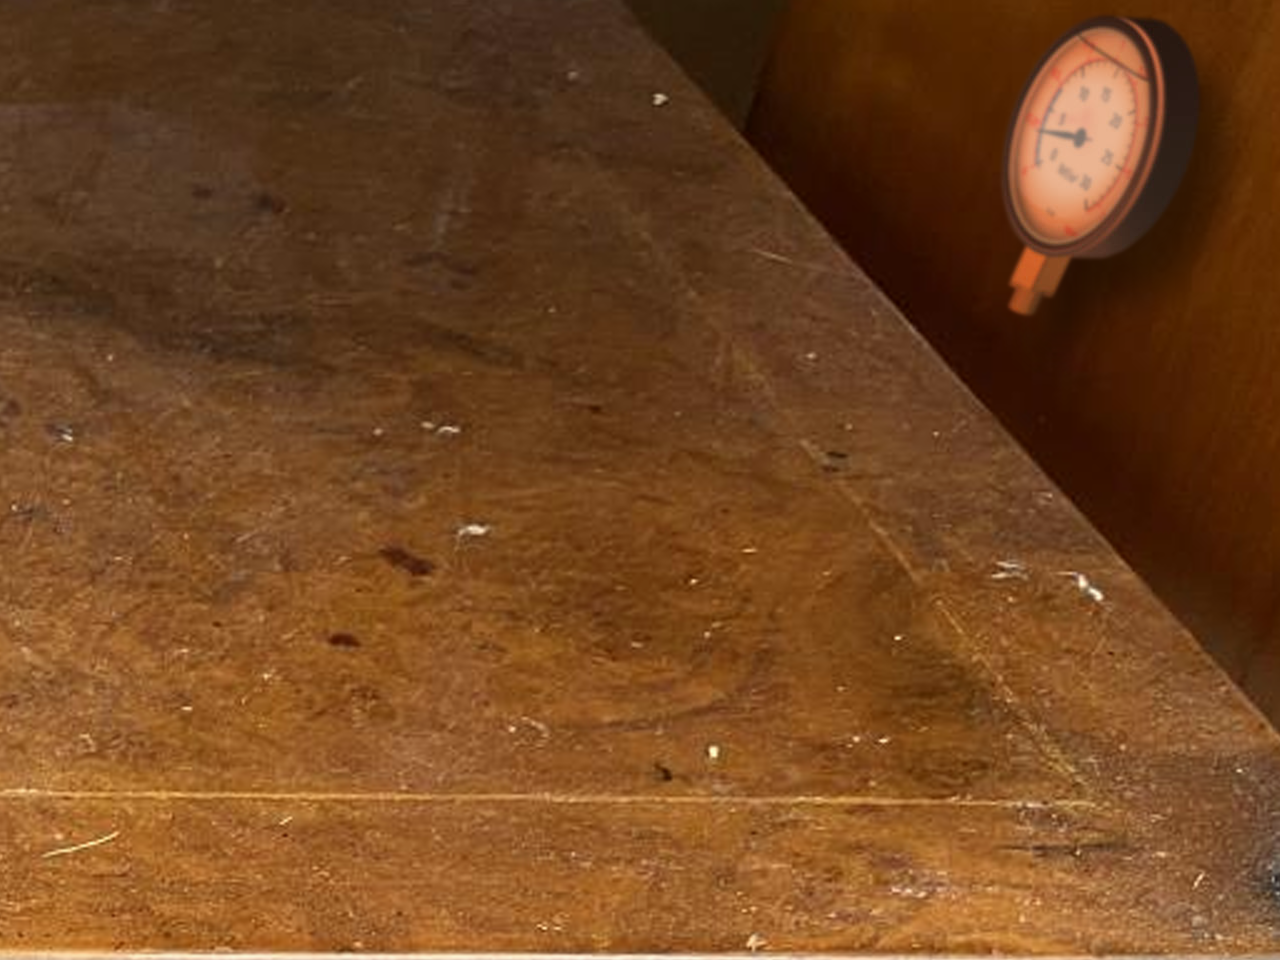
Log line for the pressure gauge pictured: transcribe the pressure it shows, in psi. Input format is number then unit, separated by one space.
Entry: 3 psi
